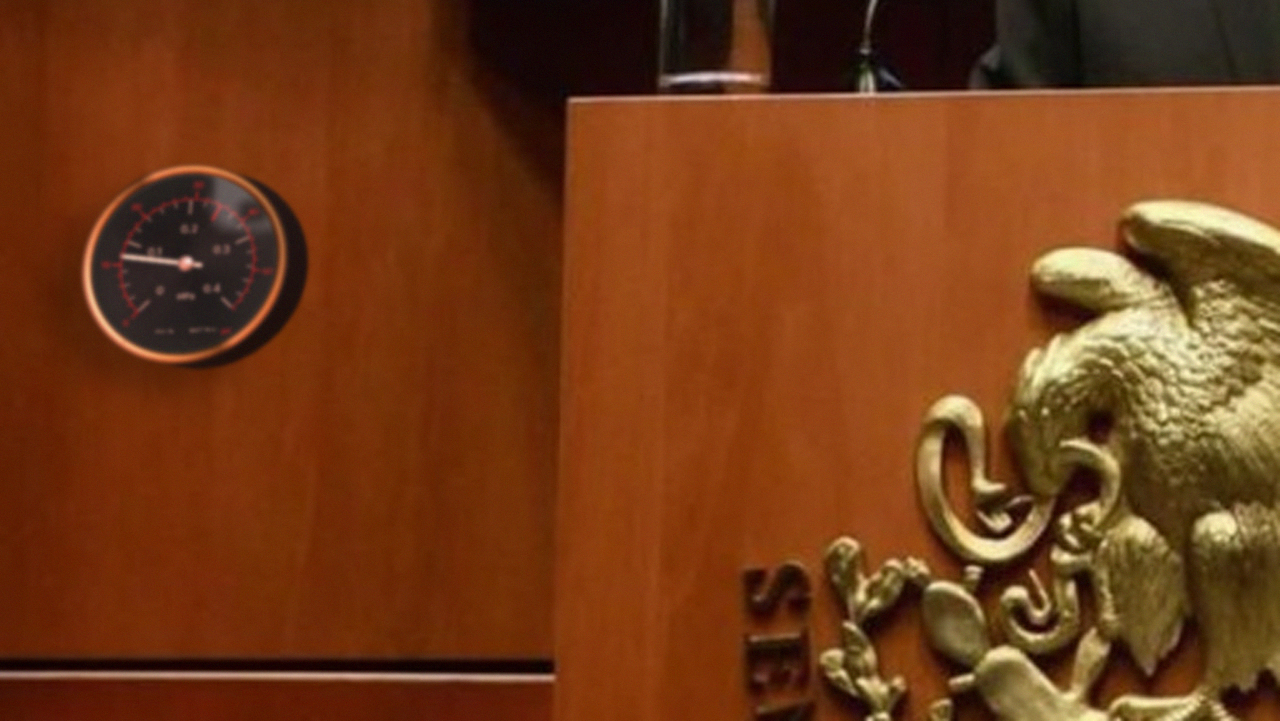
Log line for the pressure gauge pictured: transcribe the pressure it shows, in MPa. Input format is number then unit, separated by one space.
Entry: 0.08 MPa
